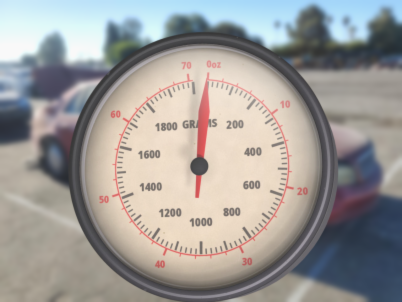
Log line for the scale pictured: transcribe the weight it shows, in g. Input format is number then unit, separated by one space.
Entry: 0 g
